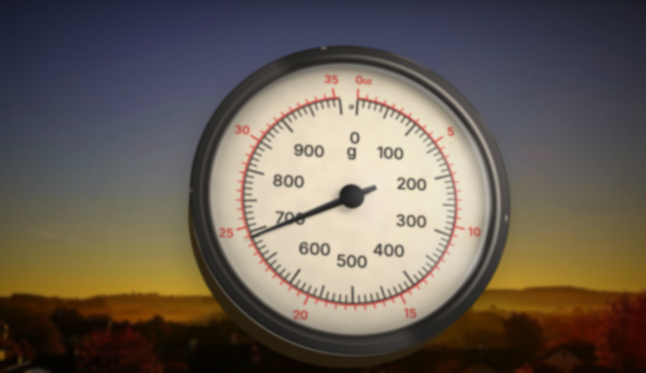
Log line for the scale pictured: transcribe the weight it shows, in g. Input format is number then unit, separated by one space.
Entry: 690 g
